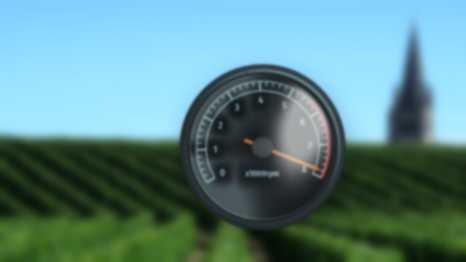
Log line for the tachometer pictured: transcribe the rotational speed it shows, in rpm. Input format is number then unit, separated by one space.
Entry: 7800 rpm
